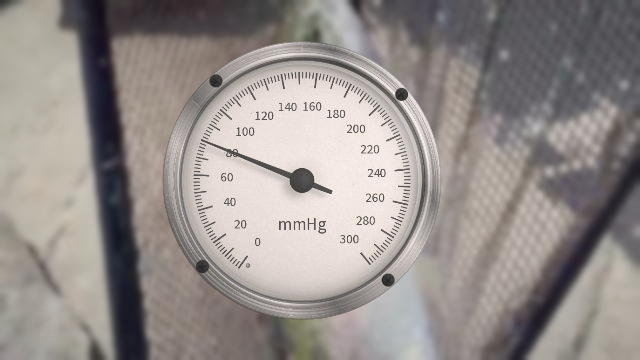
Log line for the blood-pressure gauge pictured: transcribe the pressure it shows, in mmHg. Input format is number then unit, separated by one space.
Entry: 80 mmHg
